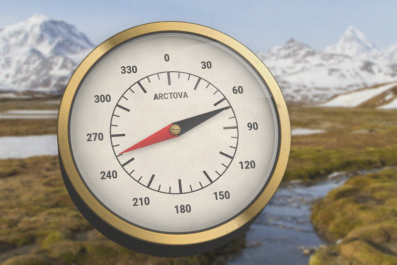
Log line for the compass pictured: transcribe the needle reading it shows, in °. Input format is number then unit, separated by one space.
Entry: 250 °
